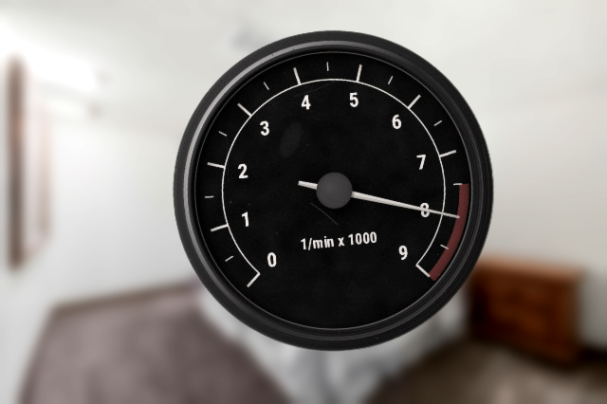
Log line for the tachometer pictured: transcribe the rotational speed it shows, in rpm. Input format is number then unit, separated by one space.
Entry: 8000 rpm
